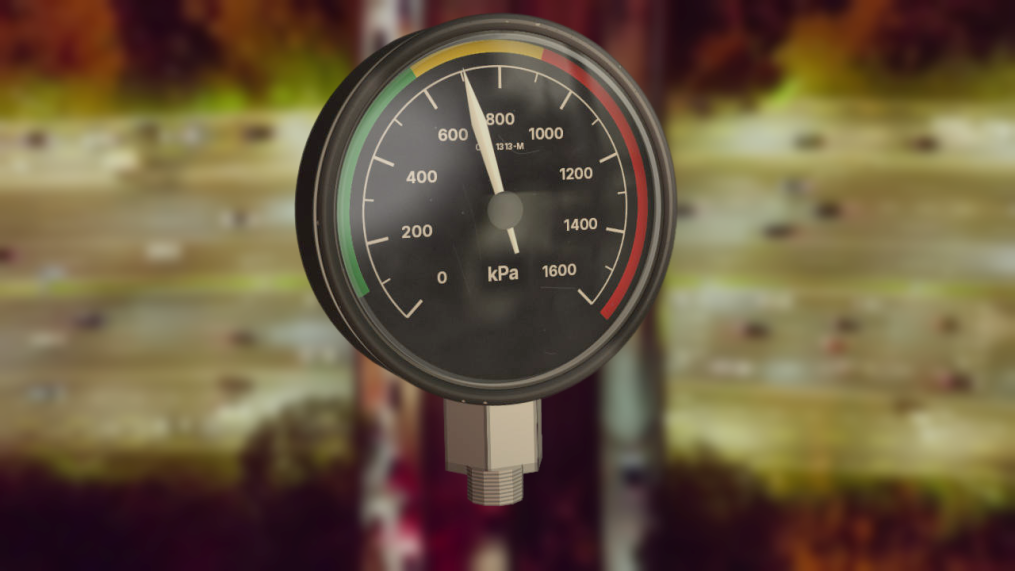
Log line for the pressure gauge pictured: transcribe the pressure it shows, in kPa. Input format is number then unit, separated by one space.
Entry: 700 kPa
